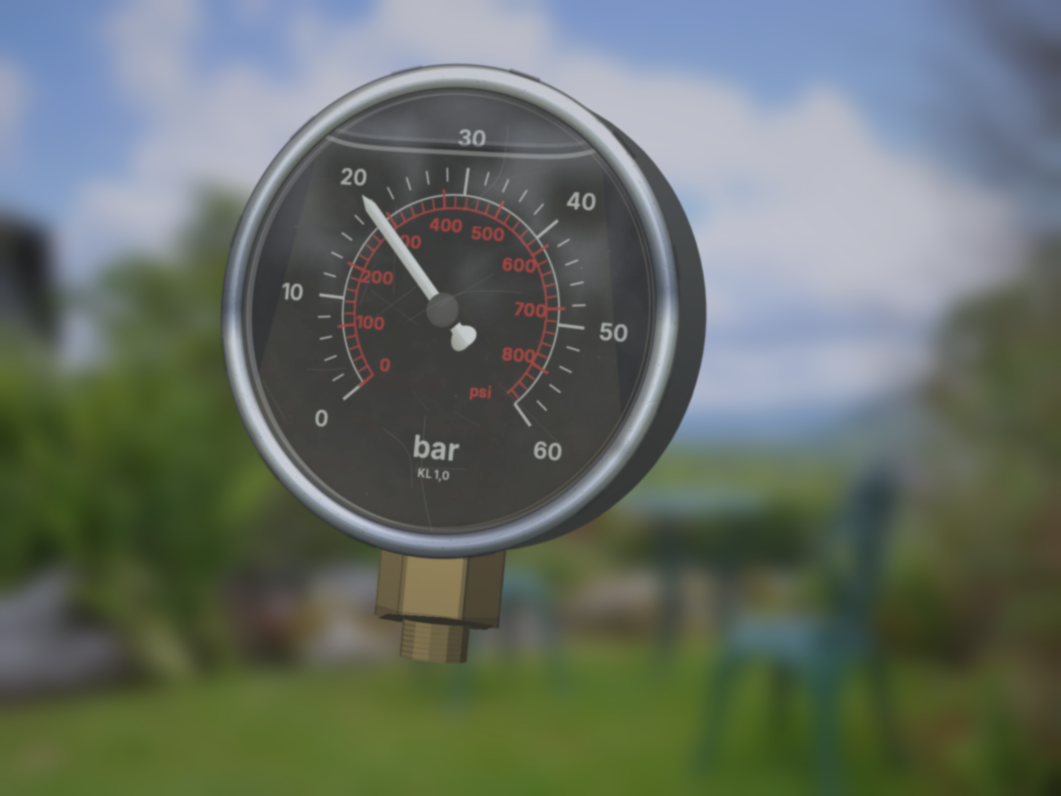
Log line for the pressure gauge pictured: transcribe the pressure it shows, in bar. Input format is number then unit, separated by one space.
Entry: 20 bar
